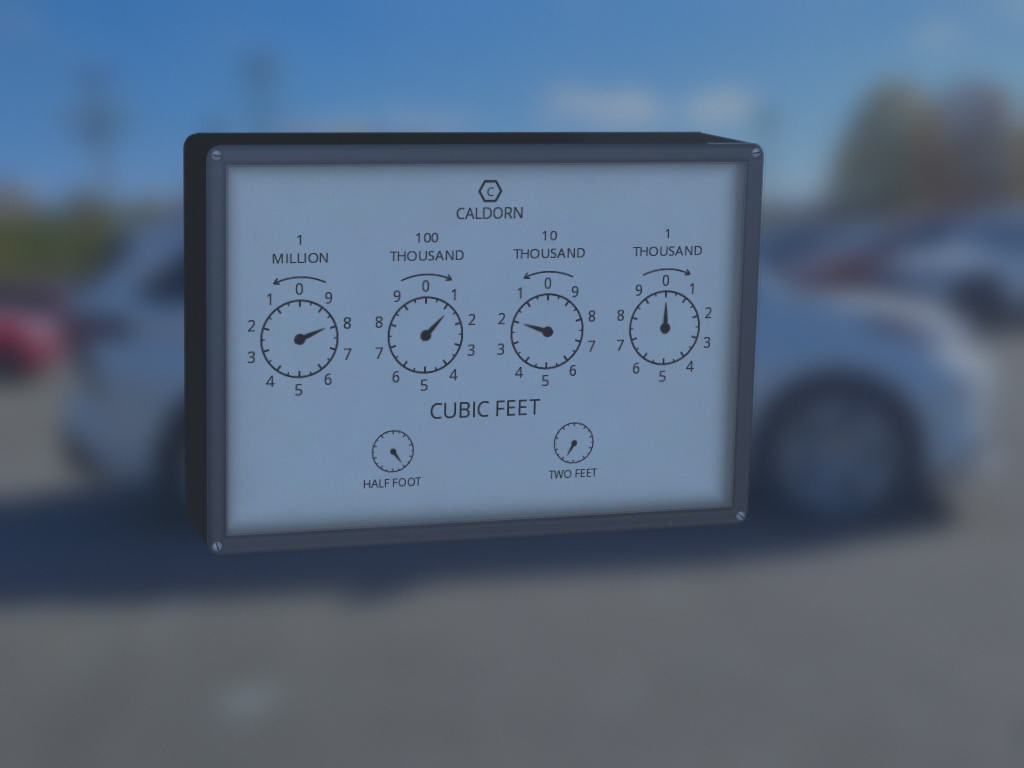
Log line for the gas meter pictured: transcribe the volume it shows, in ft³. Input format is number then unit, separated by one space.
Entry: 812000 ft³
